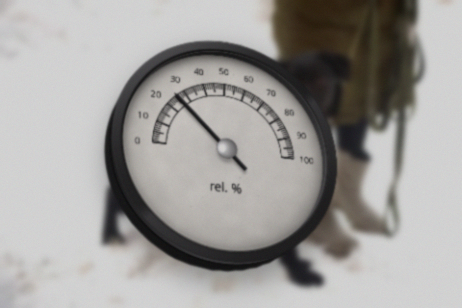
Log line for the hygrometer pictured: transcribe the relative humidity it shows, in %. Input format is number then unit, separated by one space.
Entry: 25 %
